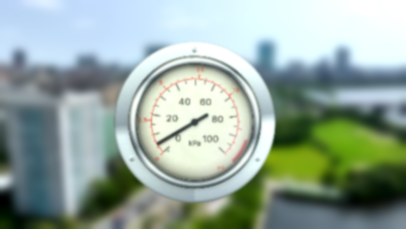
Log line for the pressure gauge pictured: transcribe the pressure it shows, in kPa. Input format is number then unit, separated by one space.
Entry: 5 kPa
